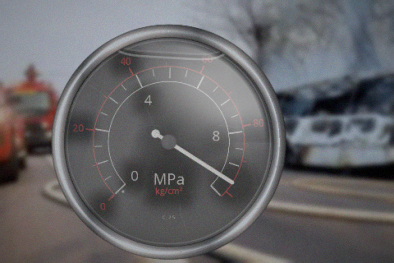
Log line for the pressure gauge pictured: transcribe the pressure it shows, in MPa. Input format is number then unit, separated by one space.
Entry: 9.5 MPa
